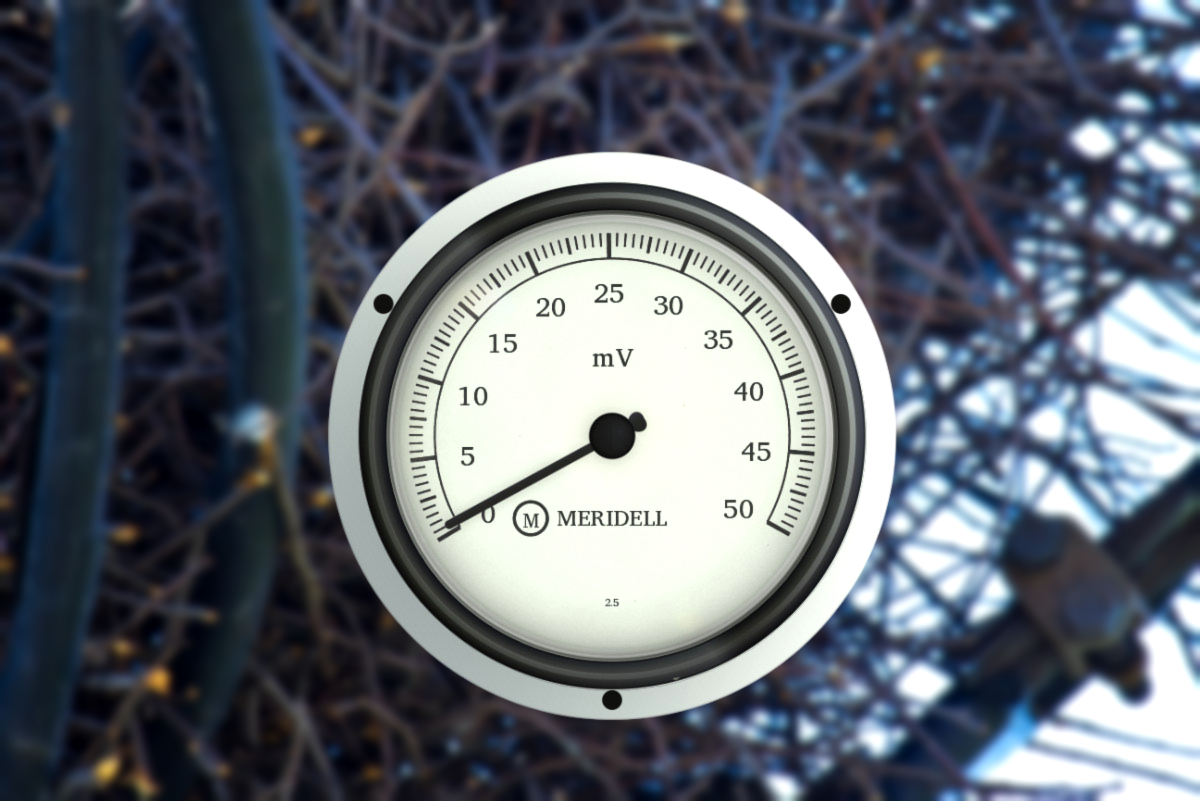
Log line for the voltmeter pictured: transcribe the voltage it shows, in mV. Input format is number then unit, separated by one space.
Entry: 0.5 mV
